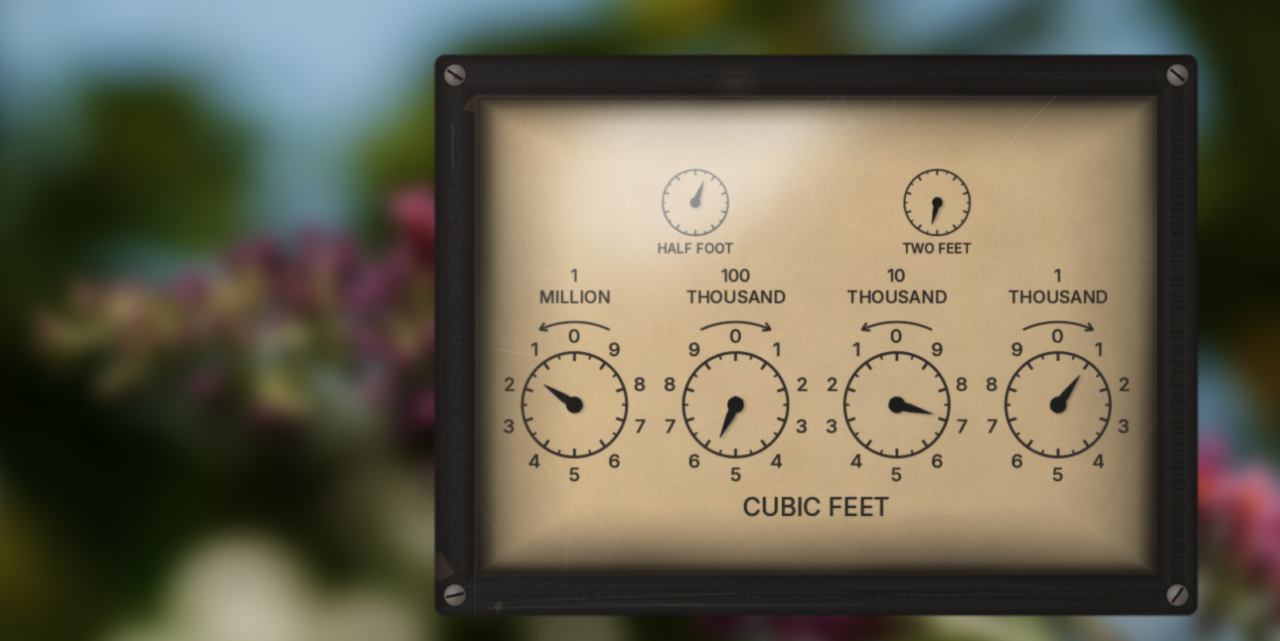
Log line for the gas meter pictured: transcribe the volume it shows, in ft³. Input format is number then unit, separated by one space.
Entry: 157100 ft³
